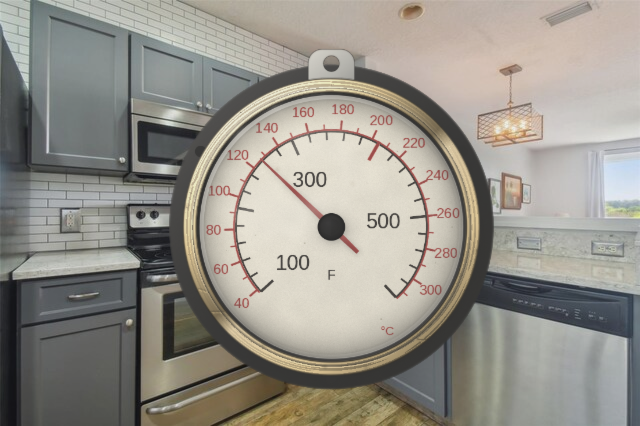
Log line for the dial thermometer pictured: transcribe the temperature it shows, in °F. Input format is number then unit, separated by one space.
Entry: 260 °F
